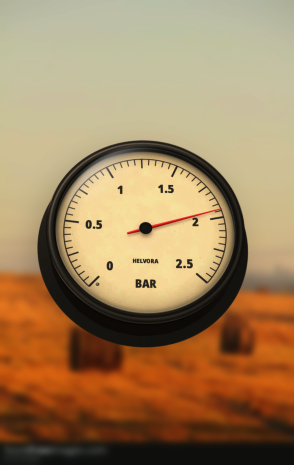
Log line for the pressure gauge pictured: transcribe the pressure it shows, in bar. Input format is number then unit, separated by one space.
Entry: 1.95 bar
